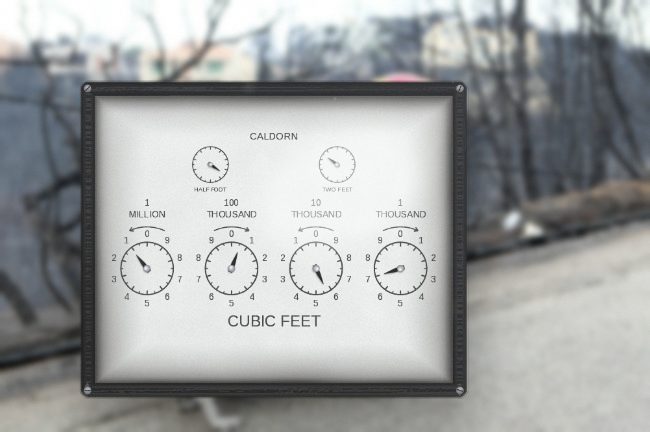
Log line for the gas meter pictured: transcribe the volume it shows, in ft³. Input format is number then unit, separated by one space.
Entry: 105700 ft³
